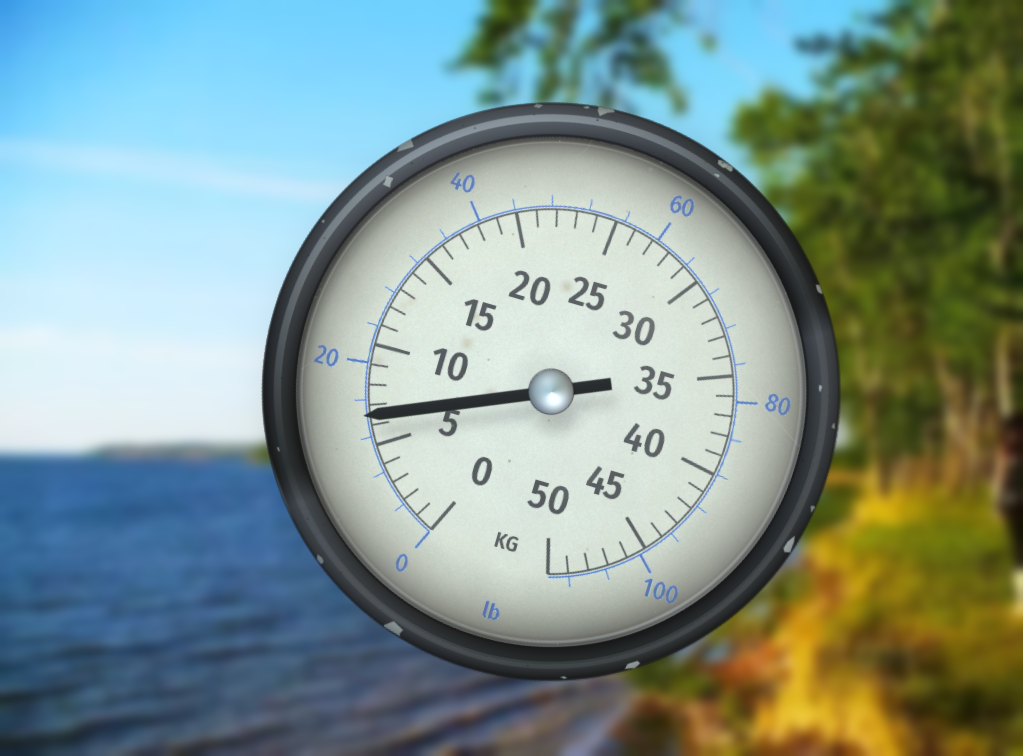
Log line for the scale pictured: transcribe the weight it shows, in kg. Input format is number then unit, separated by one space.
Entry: 6.5 kg
